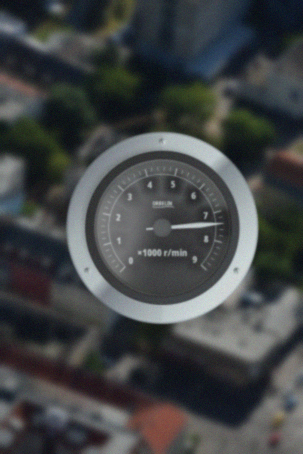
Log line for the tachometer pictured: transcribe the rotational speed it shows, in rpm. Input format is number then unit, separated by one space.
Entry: 7400 rpm
